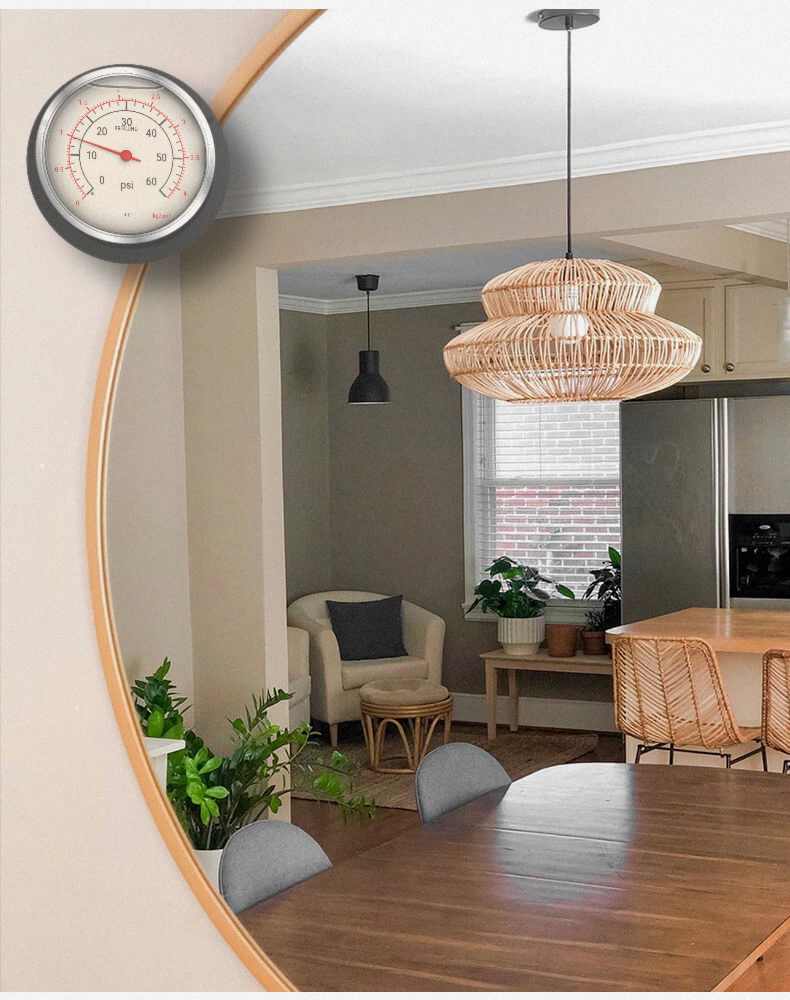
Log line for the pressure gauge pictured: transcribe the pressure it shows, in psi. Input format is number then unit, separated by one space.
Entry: 14 psi
